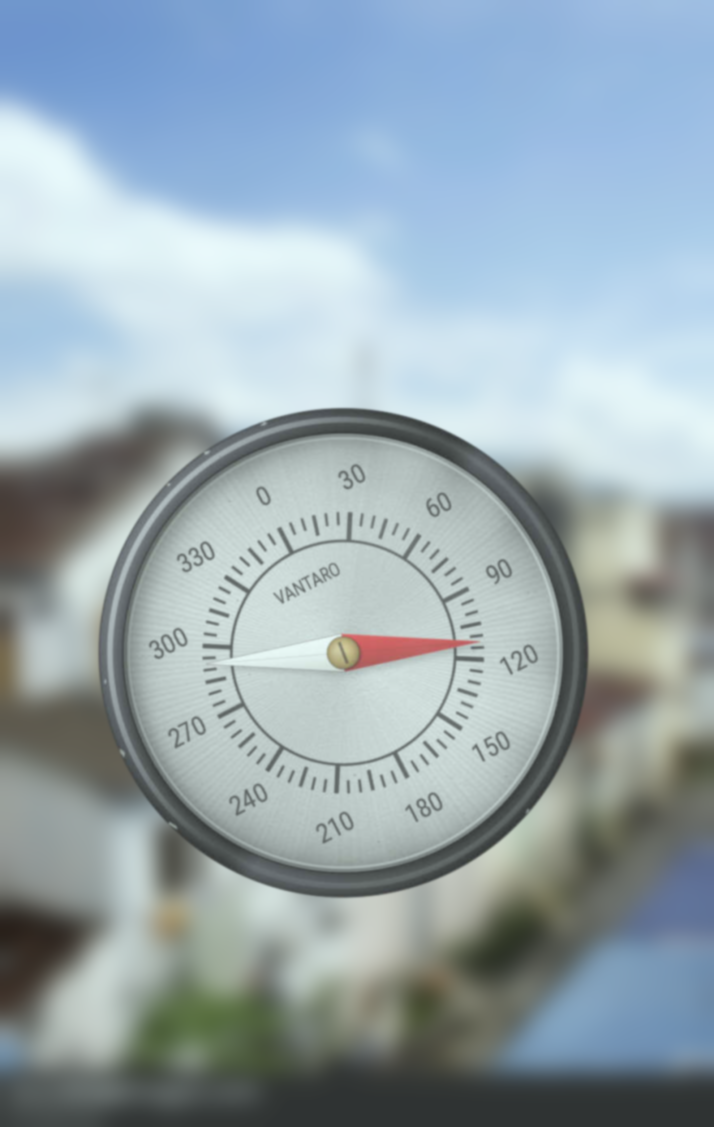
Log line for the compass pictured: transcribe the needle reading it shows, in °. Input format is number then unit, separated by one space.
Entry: 112.5 °
